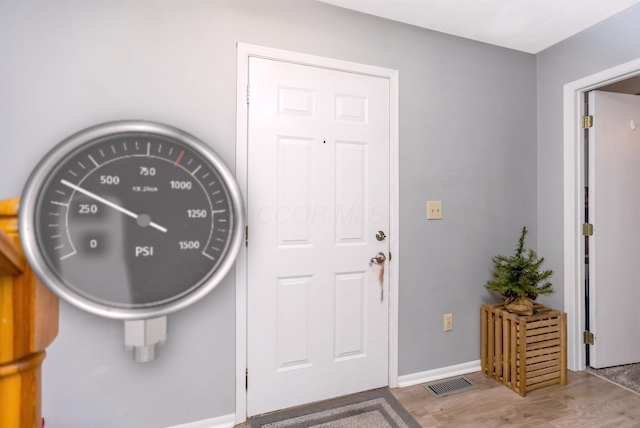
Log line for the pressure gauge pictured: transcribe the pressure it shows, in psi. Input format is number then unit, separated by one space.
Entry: 350 psi
